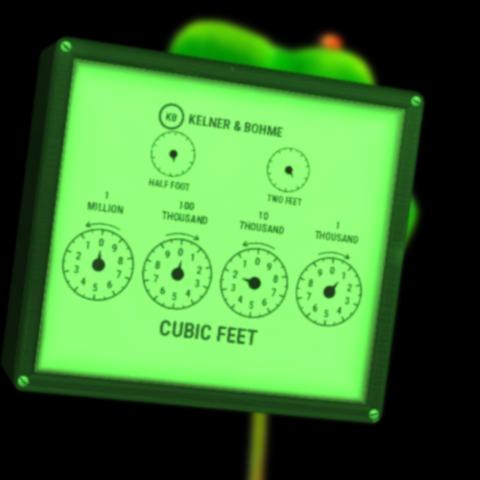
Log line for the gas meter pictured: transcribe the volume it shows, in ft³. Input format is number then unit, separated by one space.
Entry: 2100 ft³
